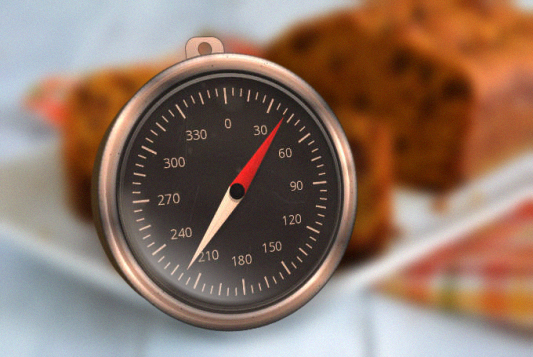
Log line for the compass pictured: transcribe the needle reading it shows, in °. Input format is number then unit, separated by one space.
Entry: 40 °
